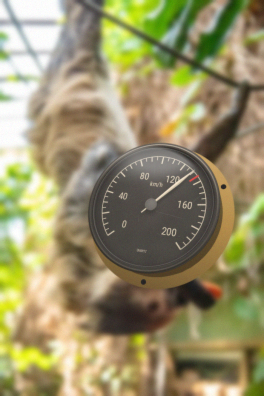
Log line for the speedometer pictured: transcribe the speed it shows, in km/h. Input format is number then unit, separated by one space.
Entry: 130 km/h
